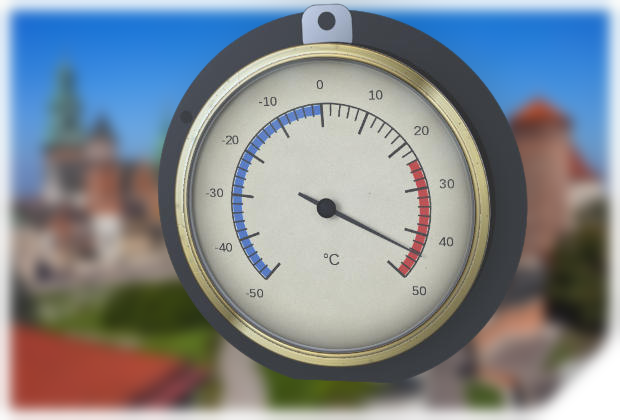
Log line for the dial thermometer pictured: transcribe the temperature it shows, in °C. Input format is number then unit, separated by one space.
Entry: 44 °C
